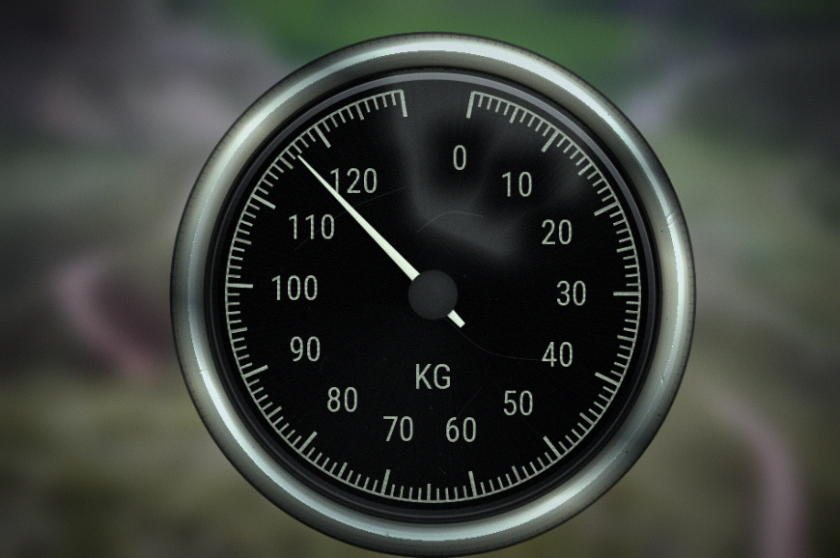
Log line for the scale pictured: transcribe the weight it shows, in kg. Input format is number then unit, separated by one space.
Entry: 116.5 kg
